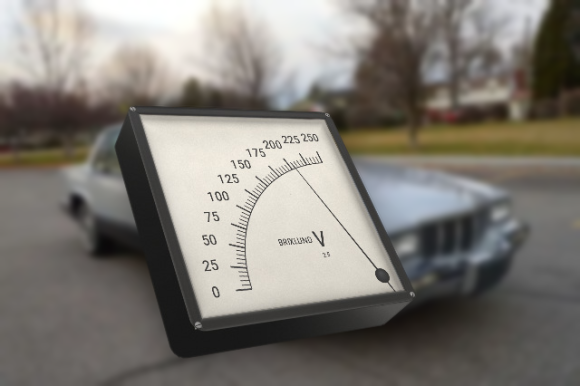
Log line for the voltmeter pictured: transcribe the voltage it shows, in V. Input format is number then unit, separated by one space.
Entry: 200 V
